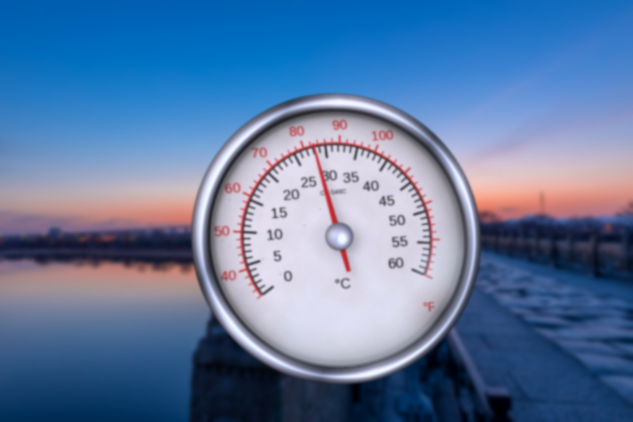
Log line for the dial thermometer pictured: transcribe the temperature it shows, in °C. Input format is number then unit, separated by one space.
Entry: 28 °C
